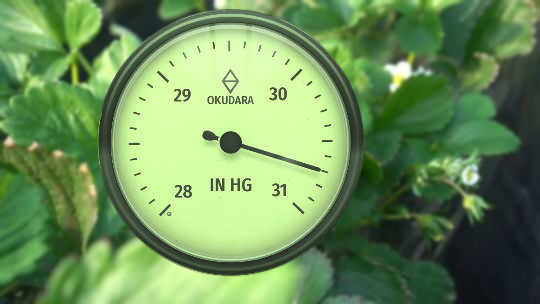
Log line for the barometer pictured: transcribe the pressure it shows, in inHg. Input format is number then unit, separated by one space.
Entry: 30.7 inHg
